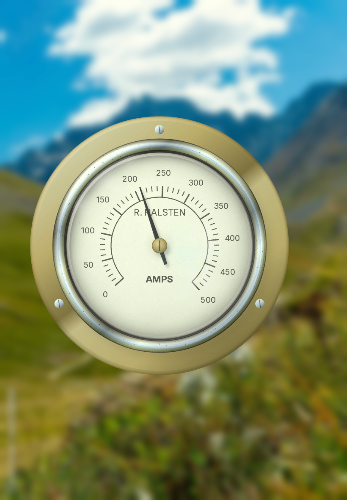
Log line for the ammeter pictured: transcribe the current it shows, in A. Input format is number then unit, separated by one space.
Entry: 210 A
